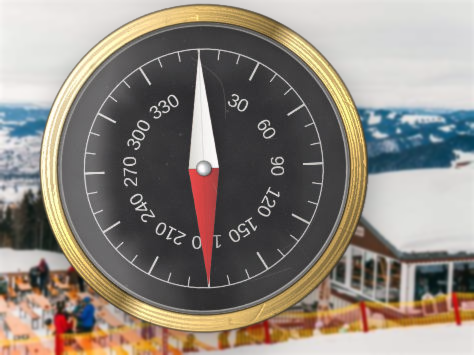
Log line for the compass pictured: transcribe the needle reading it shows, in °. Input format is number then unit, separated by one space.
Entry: 180 °
